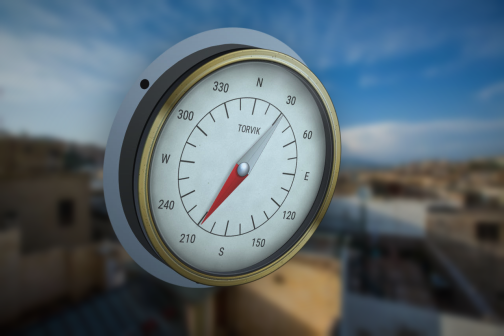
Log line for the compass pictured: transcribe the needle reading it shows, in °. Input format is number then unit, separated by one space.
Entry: 210 °
